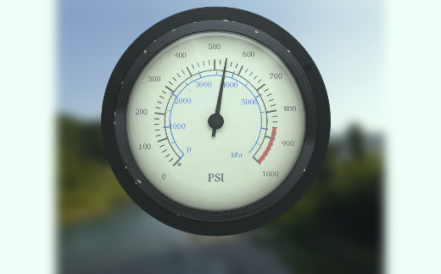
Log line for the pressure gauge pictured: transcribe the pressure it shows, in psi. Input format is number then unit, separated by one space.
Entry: 540 psi
